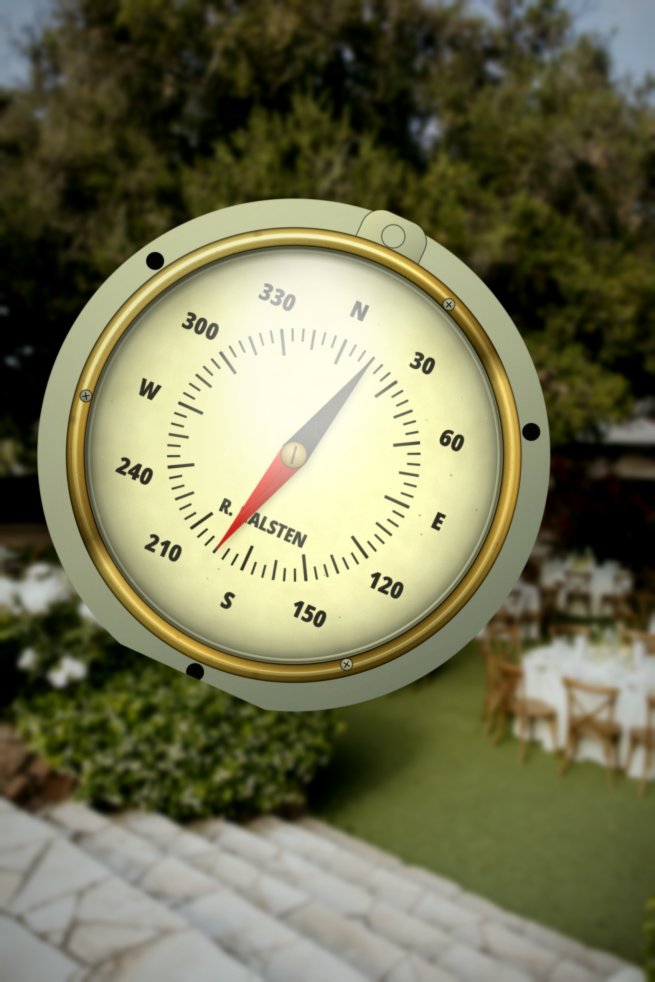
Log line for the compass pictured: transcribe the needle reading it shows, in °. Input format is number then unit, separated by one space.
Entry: 195 °
